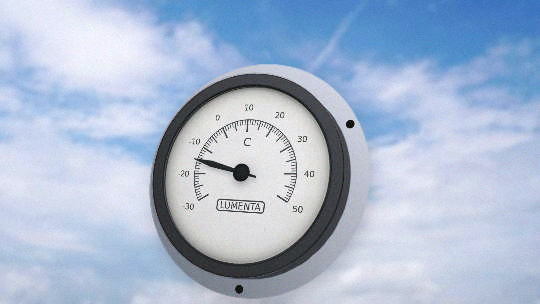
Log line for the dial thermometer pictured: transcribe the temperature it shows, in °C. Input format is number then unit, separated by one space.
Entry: -15 °C
